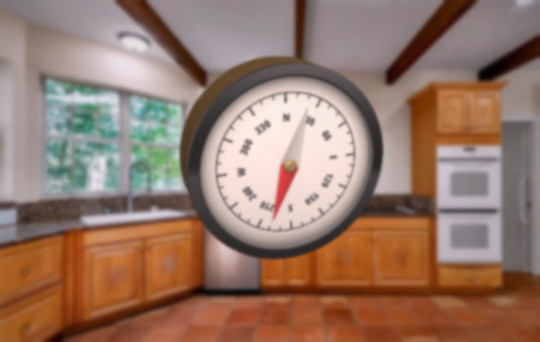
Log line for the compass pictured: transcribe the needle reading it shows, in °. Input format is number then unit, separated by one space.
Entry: 200 °
